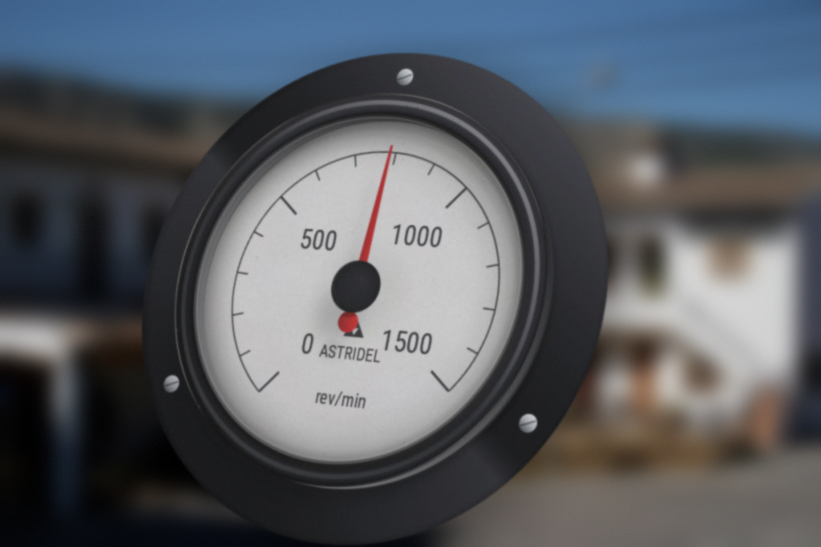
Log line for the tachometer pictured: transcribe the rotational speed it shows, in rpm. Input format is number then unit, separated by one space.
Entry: 800 rpm
